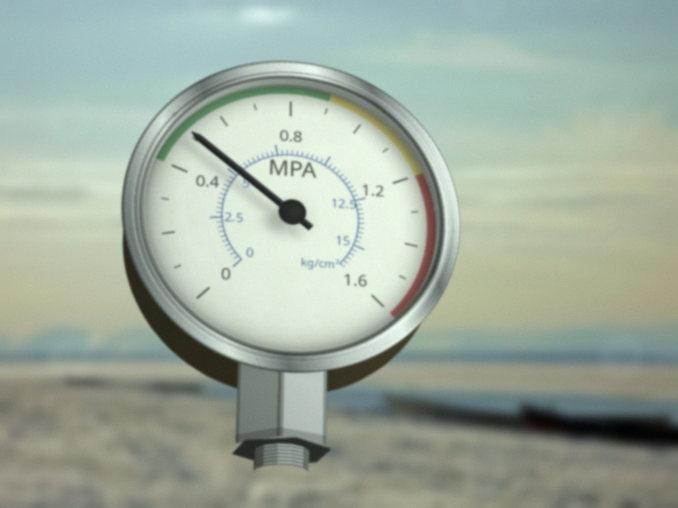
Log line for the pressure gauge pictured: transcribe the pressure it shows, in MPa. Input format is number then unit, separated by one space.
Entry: 0.5 MPa
